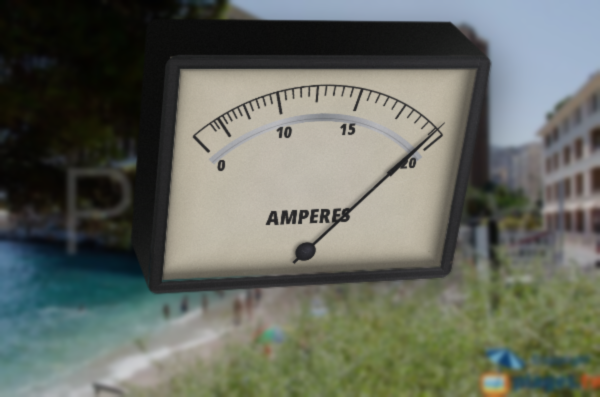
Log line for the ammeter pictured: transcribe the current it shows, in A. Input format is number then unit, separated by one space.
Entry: 19.5 A
